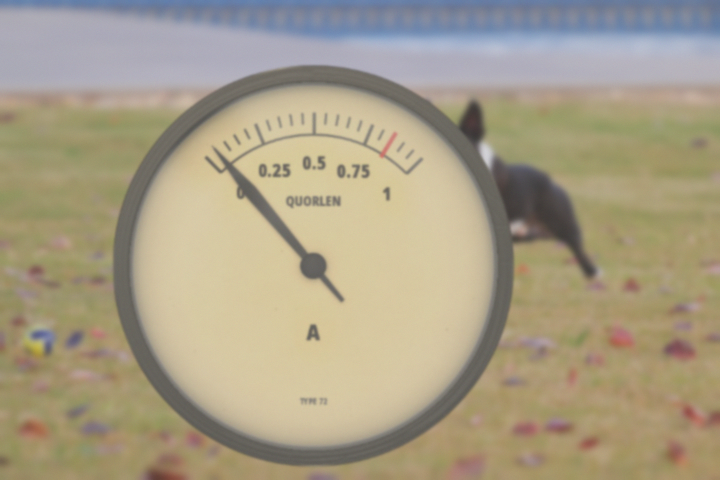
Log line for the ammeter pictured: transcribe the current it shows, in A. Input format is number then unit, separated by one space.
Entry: 0.05 A
